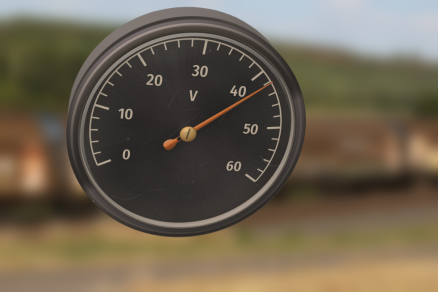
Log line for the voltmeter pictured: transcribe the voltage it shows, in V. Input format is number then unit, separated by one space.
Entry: 42 V
